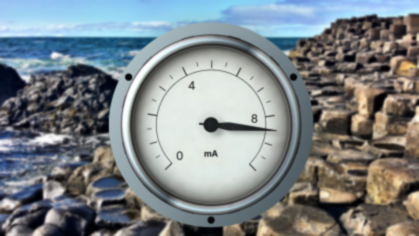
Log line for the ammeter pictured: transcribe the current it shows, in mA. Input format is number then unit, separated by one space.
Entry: 8.5 mA
